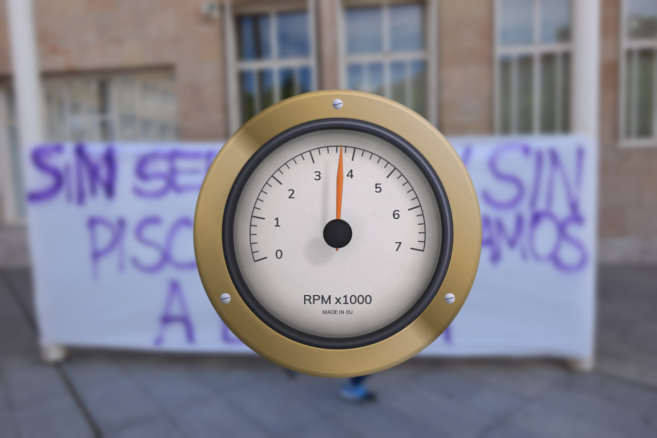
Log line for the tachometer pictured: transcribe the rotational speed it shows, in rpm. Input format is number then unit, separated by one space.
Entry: 3700 rpm
